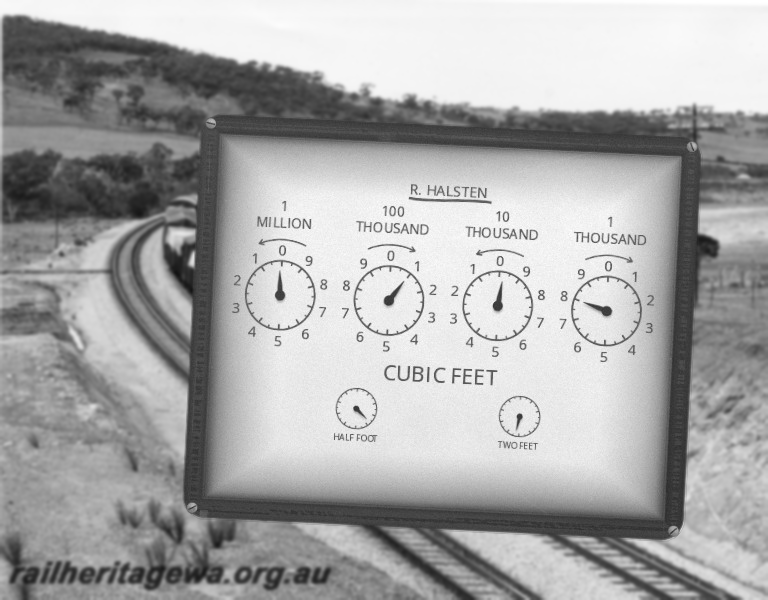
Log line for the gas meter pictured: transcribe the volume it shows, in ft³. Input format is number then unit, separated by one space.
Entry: 9800 ft³
